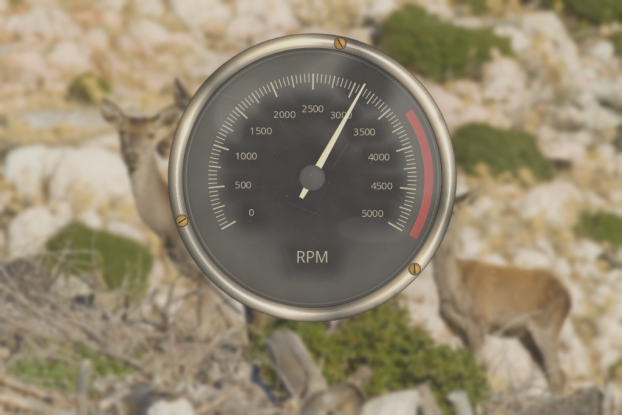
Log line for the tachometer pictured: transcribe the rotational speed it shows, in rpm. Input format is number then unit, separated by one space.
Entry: 3100 rpm
